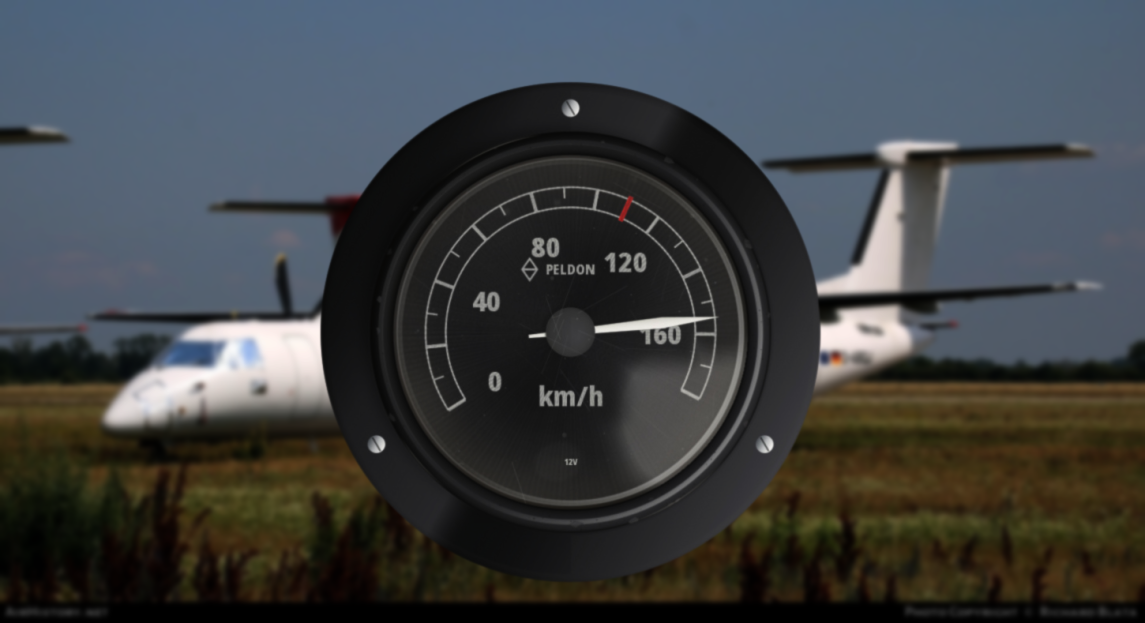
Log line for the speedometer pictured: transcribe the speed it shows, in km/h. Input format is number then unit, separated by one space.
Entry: 155 km/h
